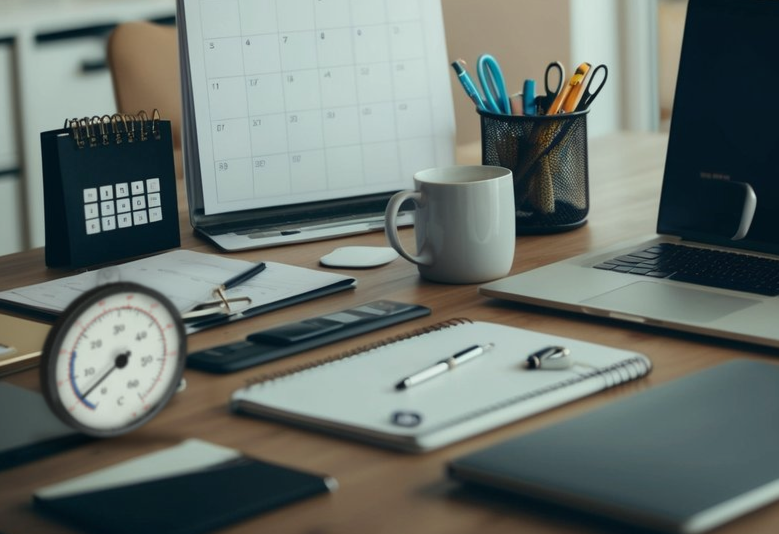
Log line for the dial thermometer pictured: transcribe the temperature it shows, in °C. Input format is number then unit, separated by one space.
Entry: 5 °C
